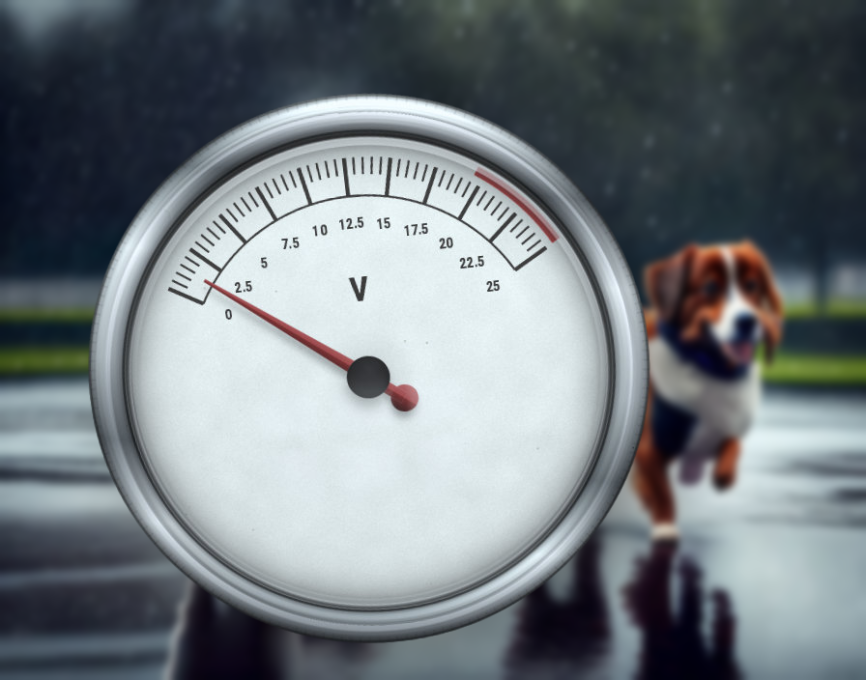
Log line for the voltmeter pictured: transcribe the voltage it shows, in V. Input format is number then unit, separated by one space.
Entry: 1.5 V
